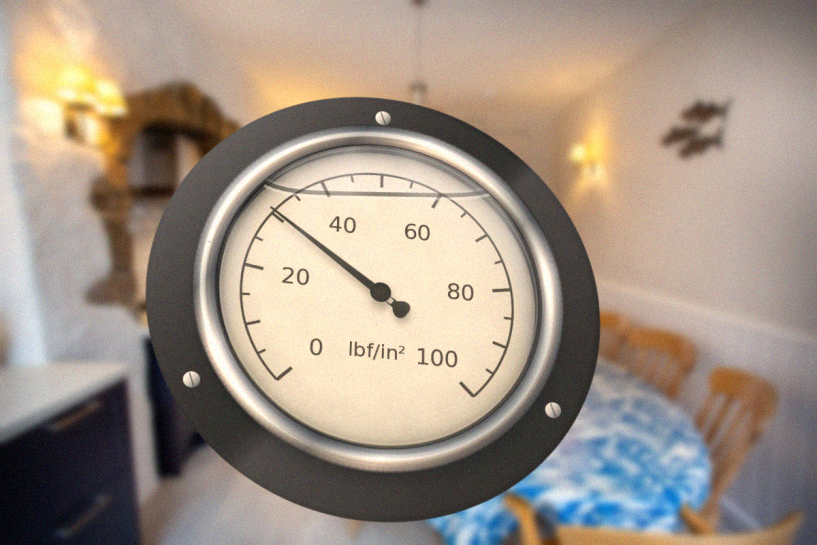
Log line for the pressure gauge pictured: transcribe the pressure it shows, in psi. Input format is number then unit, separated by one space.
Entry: 30 psi
